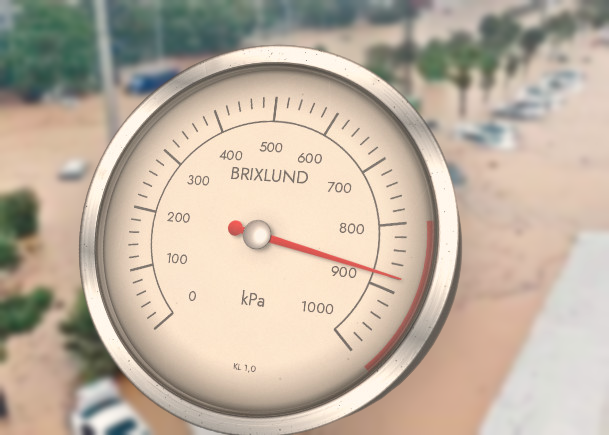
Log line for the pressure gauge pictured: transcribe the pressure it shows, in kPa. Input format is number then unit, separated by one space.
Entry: 880 kPa
